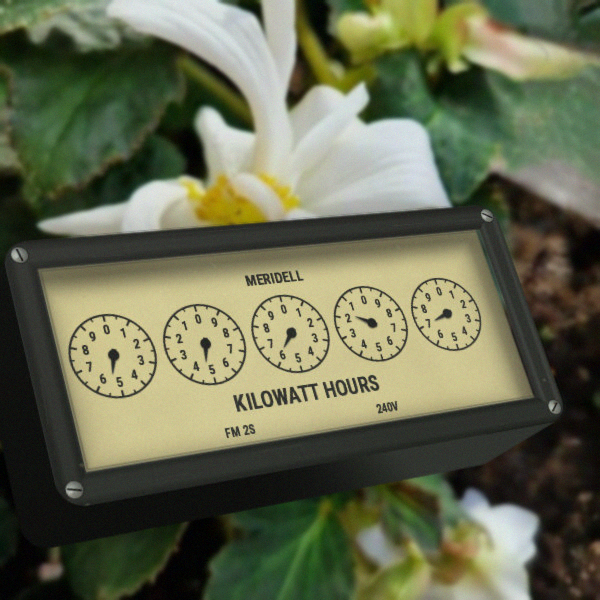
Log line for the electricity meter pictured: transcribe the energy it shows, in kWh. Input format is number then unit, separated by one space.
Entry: 54617 kWh
